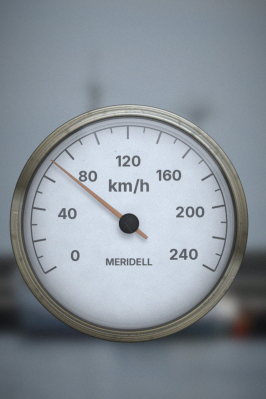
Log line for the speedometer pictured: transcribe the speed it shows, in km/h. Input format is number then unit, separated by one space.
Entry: 70 km/h
